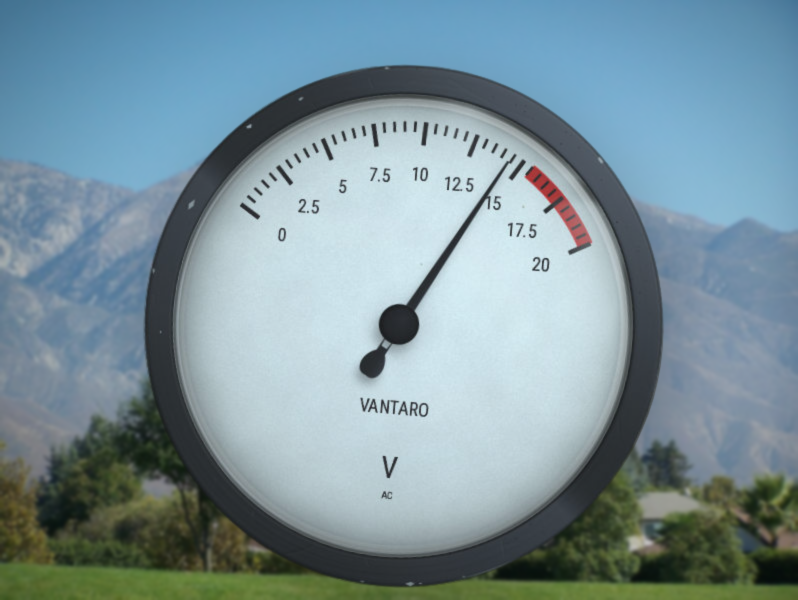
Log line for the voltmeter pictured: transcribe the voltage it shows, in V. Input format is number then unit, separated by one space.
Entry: 14.5 V
